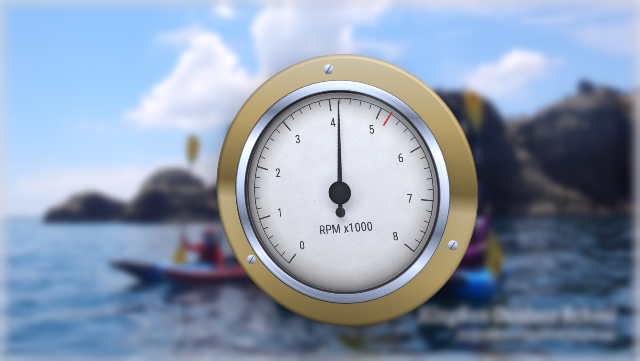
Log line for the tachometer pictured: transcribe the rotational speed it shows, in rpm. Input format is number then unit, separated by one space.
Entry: 4200 rpm
